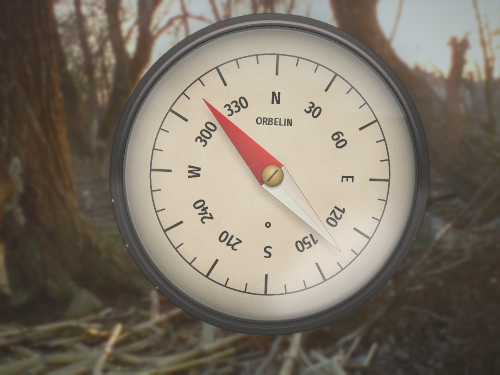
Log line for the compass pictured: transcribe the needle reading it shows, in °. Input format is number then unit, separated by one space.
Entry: 315 °
